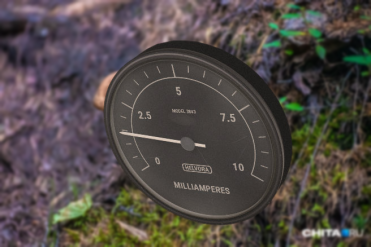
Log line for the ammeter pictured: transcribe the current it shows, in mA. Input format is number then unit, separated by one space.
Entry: 1.5 mA
